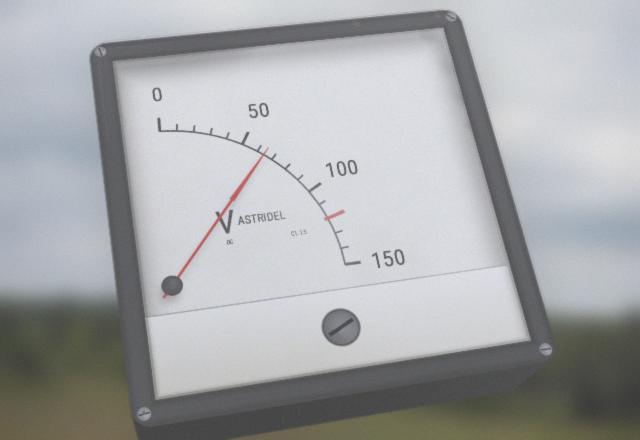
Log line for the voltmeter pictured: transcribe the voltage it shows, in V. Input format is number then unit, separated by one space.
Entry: 65 V
